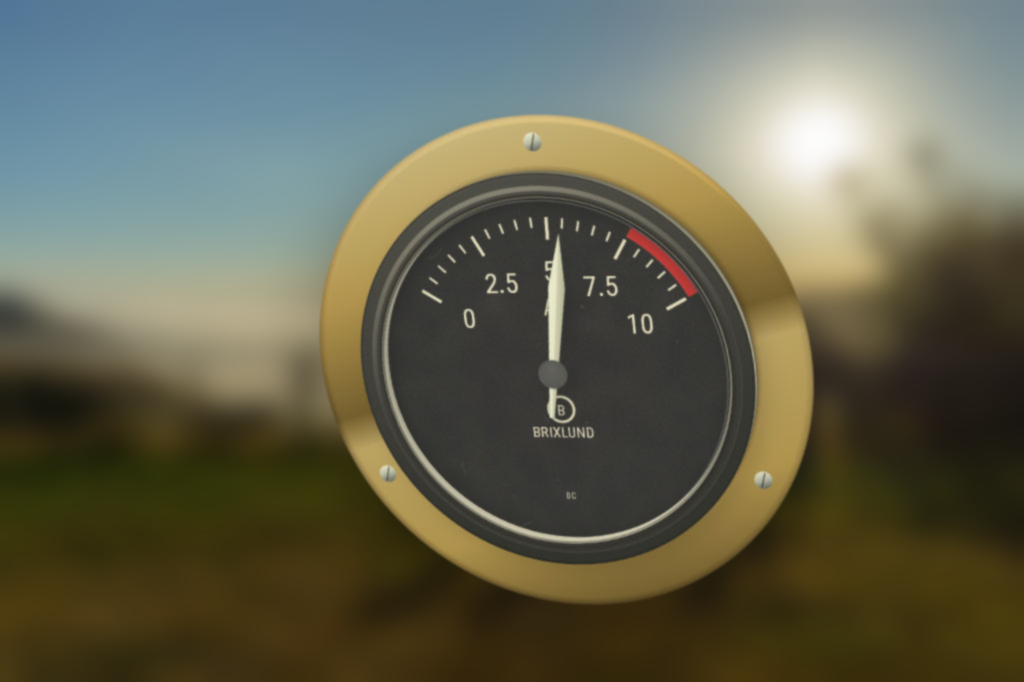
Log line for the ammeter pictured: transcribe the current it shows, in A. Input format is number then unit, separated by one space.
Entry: 5.5 A
